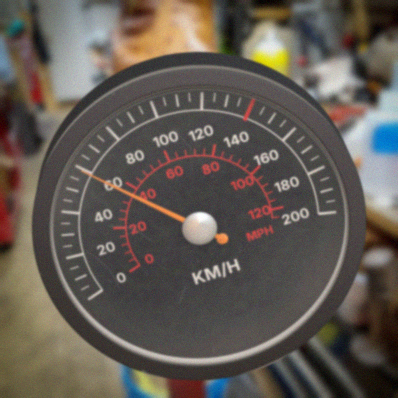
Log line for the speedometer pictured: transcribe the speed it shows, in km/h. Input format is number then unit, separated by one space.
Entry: 60 km/h
